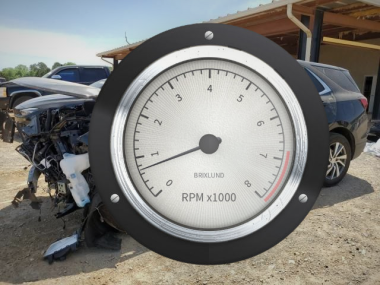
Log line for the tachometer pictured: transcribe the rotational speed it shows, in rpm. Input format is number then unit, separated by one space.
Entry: 700 rpm
